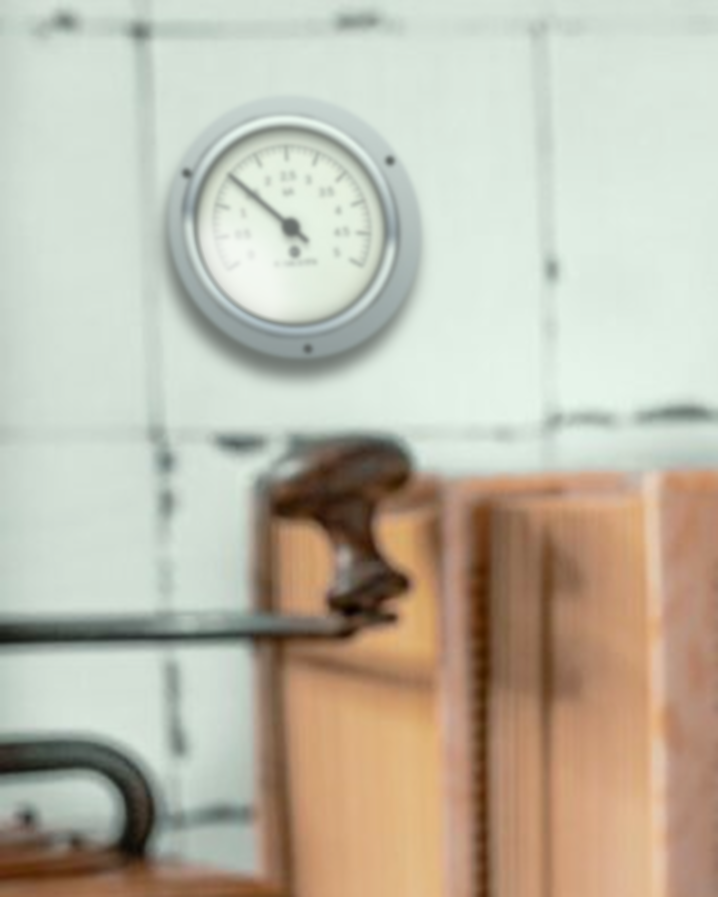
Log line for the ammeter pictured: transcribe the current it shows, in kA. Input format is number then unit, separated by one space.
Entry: 1.5 kA
